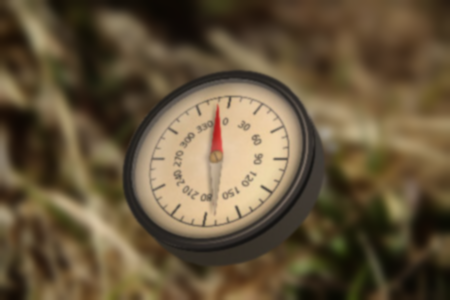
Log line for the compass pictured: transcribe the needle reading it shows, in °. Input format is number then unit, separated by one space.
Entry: 350 °
